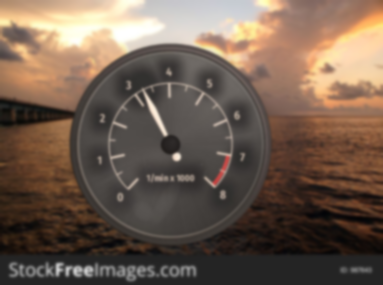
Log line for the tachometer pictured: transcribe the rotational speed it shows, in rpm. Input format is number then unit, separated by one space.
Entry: 3250 rpm
